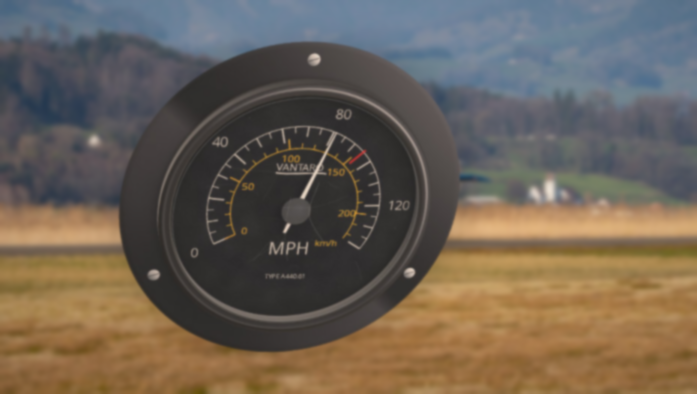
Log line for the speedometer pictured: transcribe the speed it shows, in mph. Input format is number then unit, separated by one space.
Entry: 80 mph
